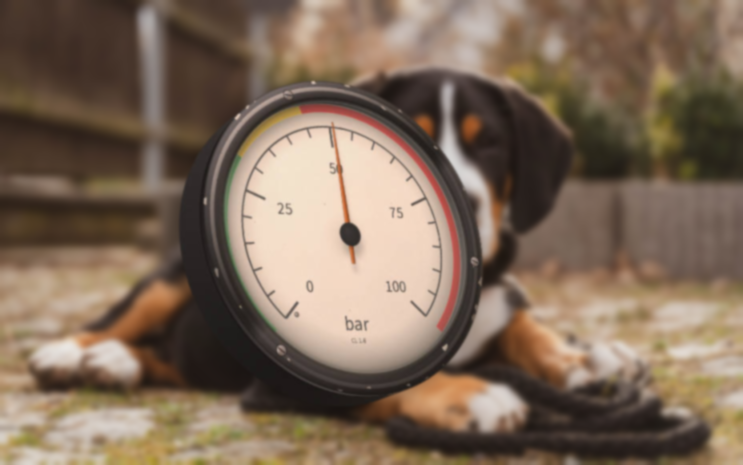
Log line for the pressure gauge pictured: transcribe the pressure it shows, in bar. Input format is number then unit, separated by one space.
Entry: 50 bar
